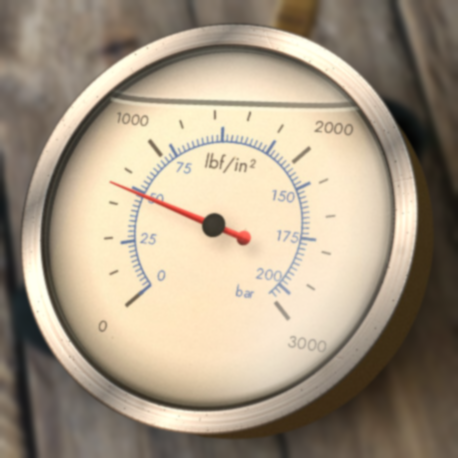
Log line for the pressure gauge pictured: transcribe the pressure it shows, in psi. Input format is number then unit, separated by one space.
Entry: 700 psi
